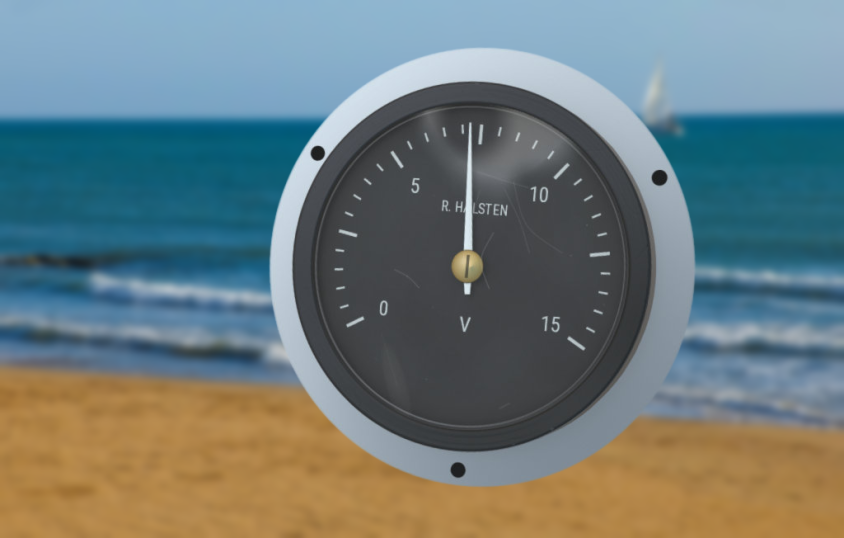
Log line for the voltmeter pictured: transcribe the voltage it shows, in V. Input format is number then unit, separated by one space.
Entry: 7.25 V
